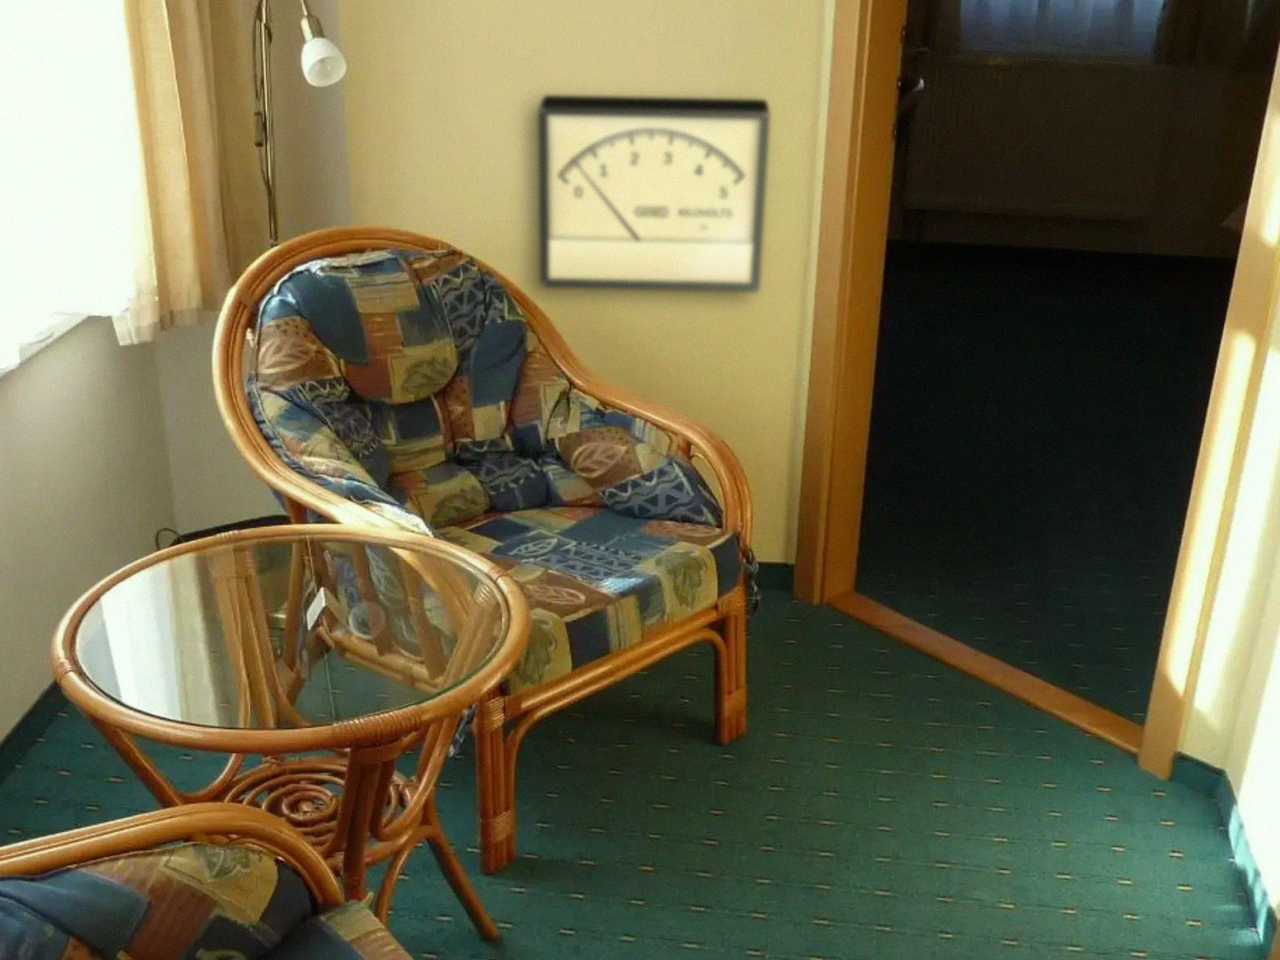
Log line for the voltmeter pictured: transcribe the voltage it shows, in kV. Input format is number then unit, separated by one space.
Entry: 0.5 kV
